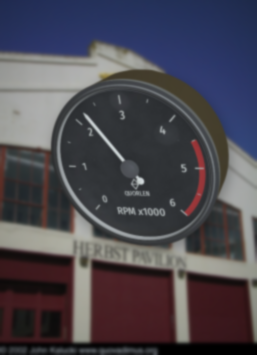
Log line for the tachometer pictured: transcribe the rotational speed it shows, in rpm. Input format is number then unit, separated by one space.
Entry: 2250 rpm
